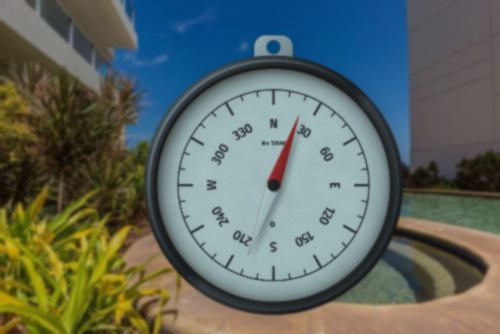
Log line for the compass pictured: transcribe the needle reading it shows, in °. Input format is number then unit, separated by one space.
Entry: 20 °
